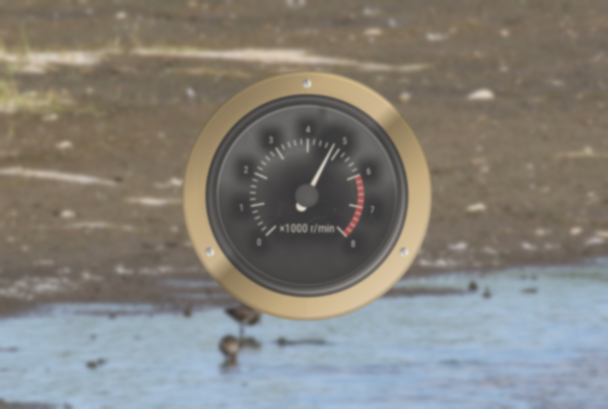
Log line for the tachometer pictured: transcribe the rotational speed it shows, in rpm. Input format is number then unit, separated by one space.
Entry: 4800 rpm
